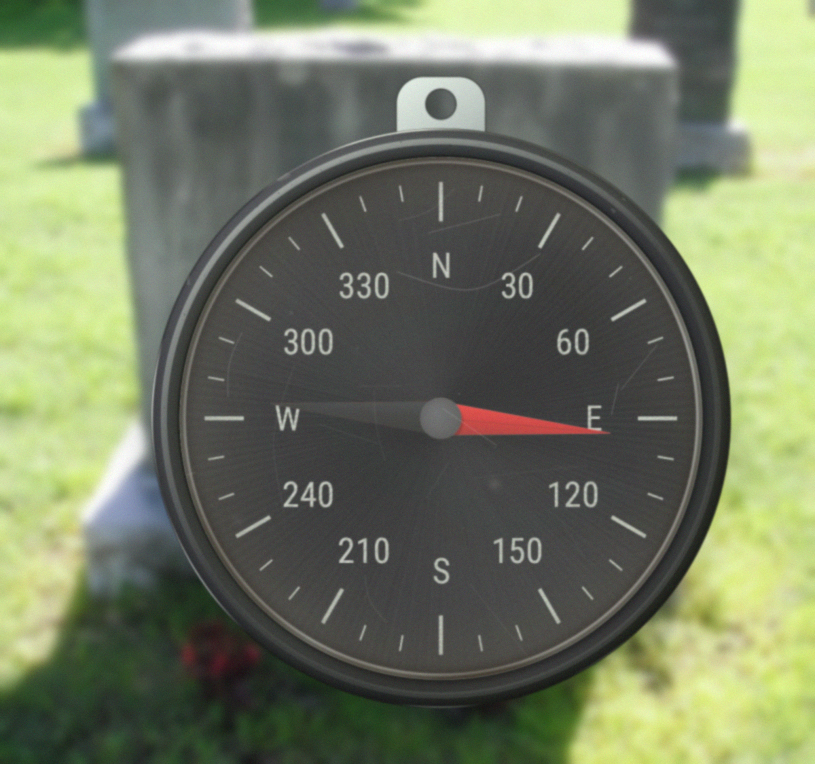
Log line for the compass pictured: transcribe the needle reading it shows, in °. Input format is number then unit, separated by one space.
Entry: 95 °
